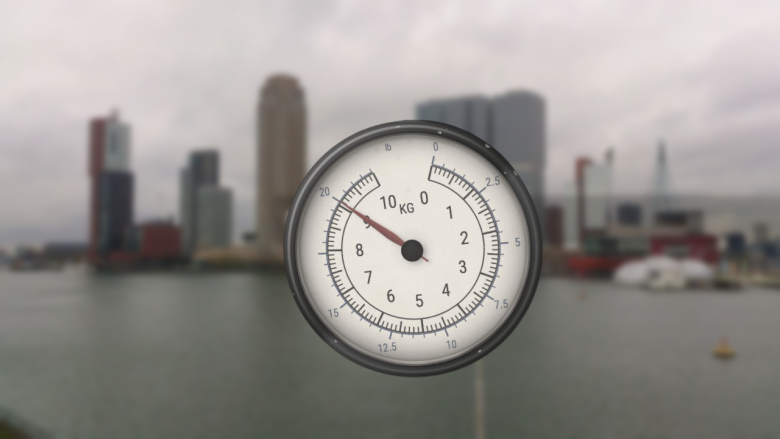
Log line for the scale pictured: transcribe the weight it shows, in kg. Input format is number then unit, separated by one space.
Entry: 9.1 kg
